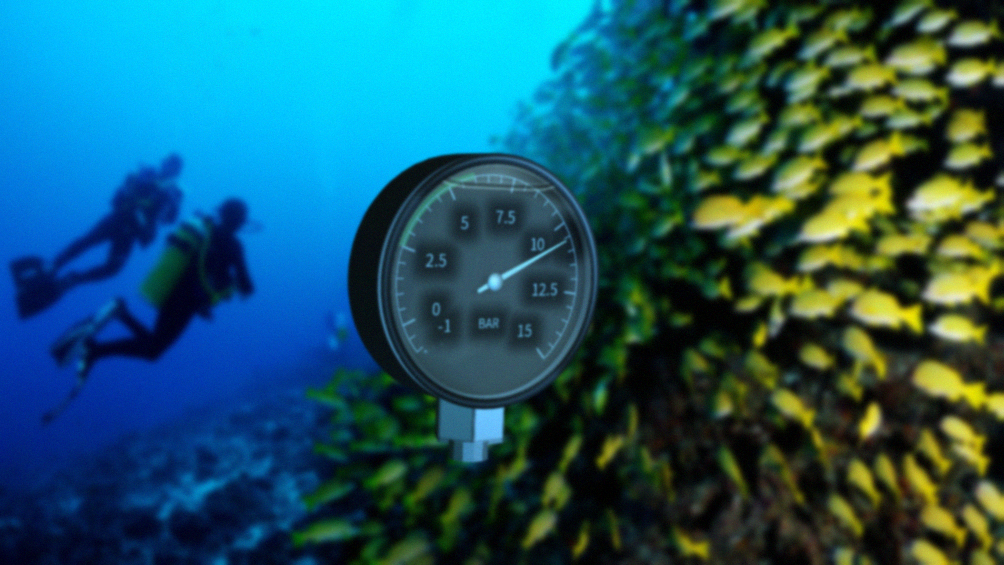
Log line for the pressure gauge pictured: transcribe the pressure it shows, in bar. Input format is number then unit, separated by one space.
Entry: 10.5 bar
